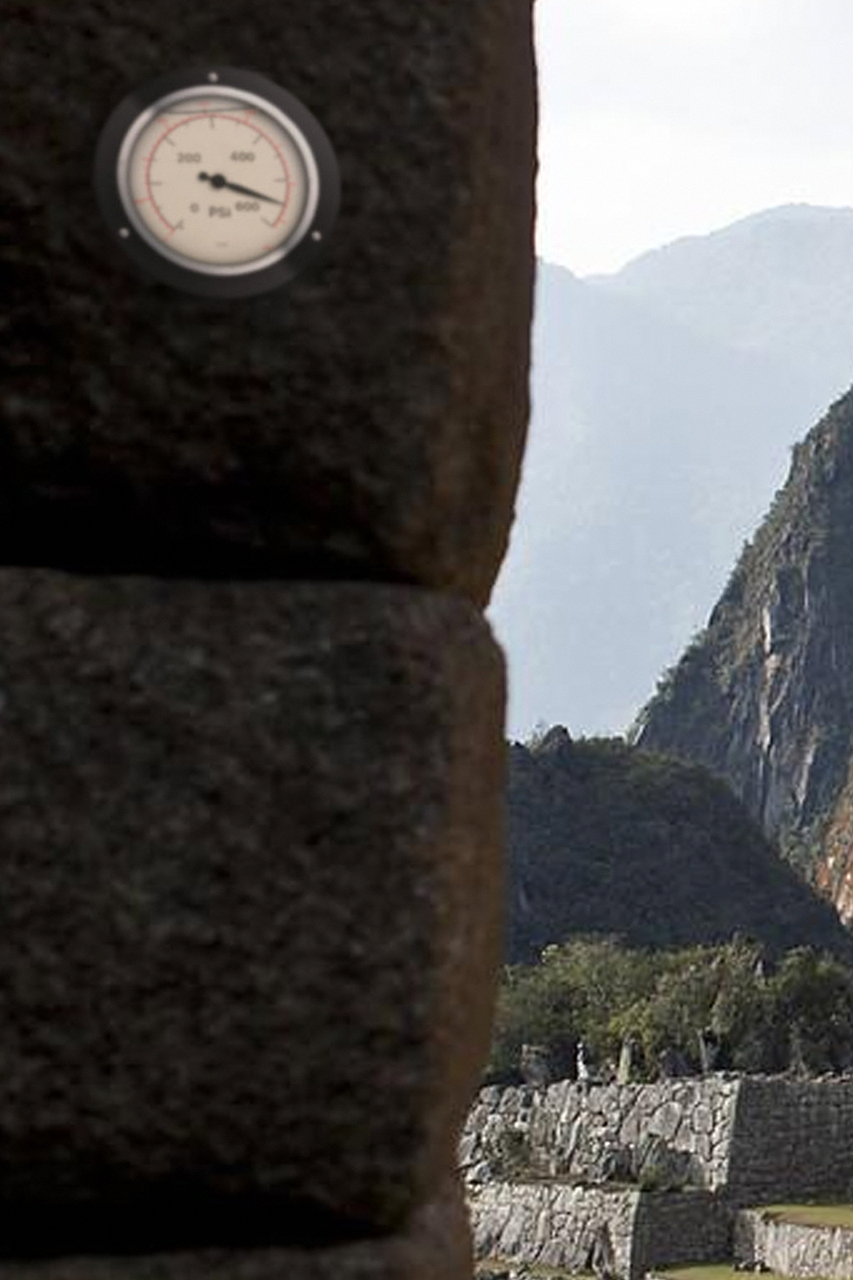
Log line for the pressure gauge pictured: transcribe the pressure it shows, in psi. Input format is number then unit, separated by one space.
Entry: 550 psi
